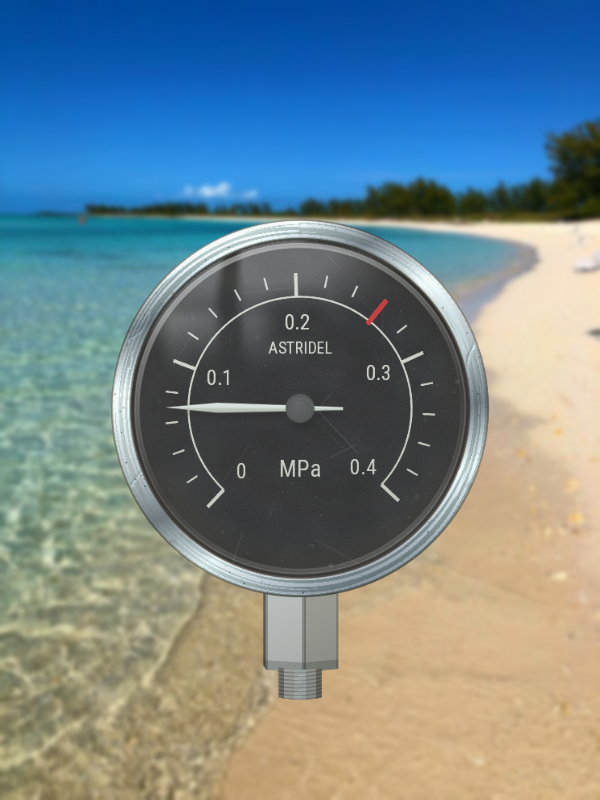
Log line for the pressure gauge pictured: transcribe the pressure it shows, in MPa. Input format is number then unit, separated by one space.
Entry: 0.07 MPa
